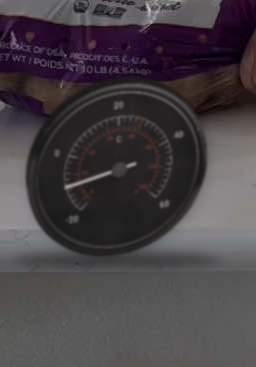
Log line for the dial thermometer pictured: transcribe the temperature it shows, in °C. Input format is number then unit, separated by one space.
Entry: -10 °C
